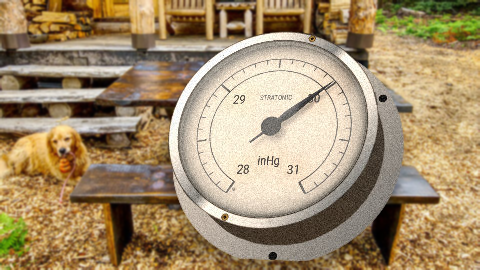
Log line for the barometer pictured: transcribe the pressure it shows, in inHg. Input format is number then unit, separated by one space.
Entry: 30 inHg
